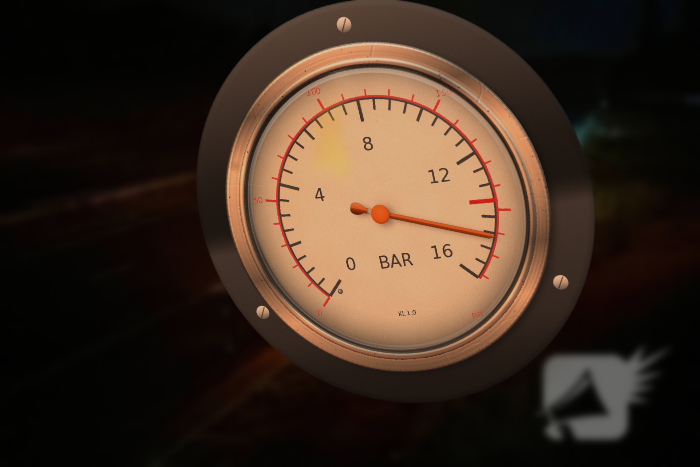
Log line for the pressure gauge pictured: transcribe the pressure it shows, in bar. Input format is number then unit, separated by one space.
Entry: 14.5 bar
